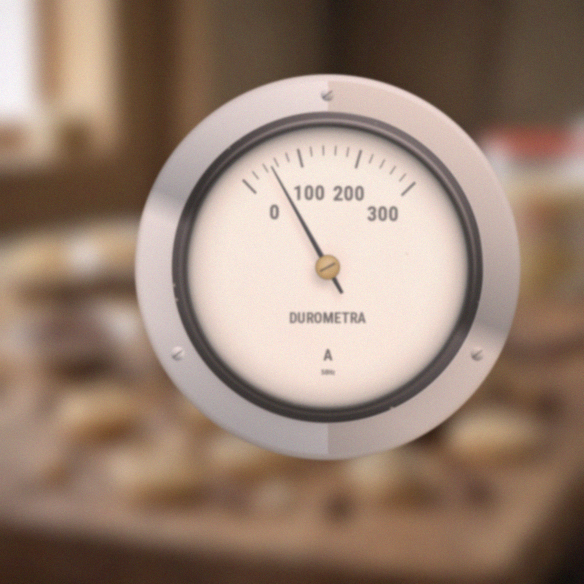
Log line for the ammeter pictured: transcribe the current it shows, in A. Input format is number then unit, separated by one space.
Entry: 50 A
